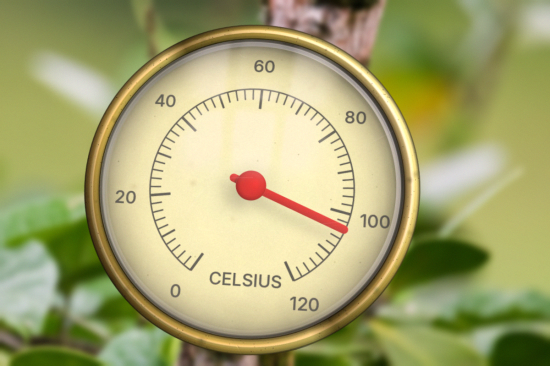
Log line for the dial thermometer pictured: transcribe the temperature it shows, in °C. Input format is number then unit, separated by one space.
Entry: 104 °C
